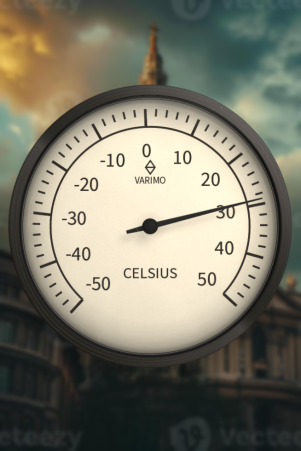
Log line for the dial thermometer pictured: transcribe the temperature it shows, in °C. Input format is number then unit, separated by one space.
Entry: 29 °C
